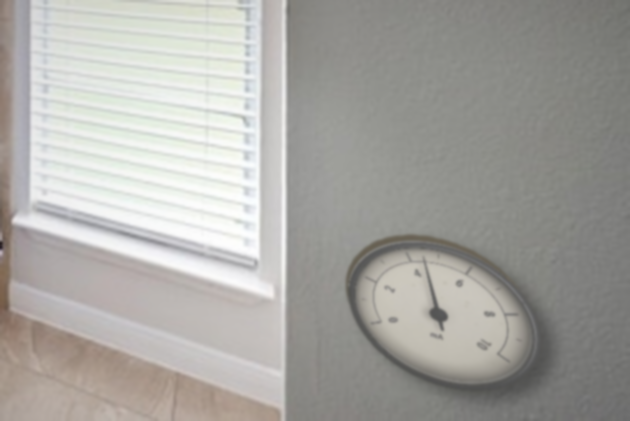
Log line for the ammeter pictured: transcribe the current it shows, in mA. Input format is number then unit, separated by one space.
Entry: 4.5 mA
